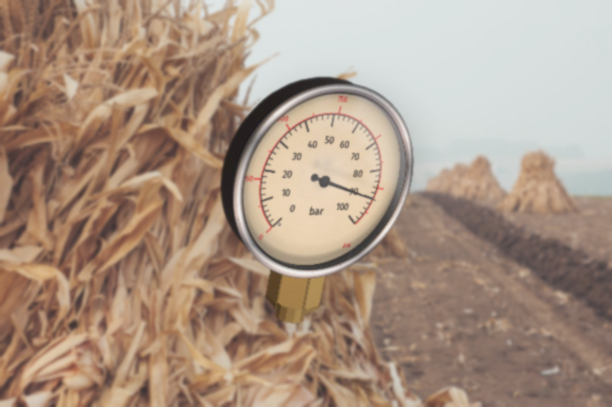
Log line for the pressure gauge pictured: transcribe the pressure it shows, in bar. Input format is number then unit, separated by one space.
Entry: 90 bar
